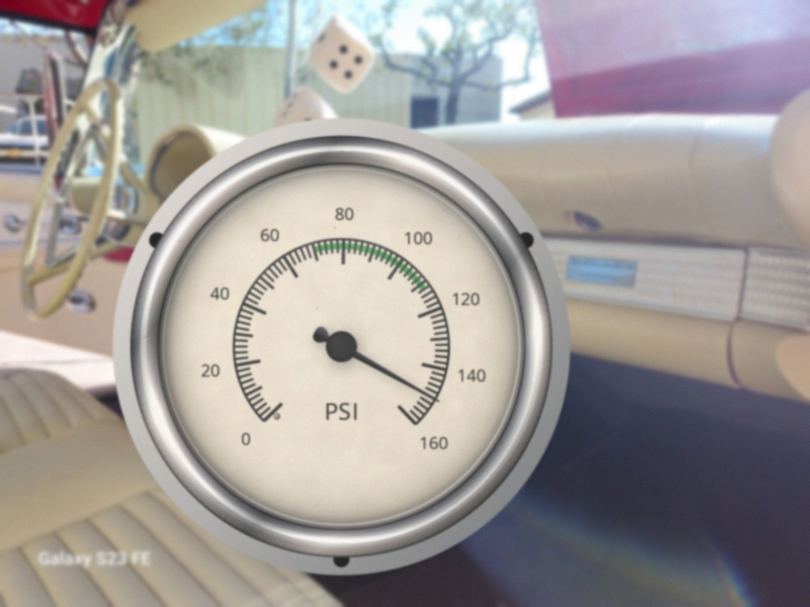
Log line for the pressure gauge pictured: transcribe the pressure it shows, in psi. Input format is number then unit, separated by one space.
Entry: 150 psi
